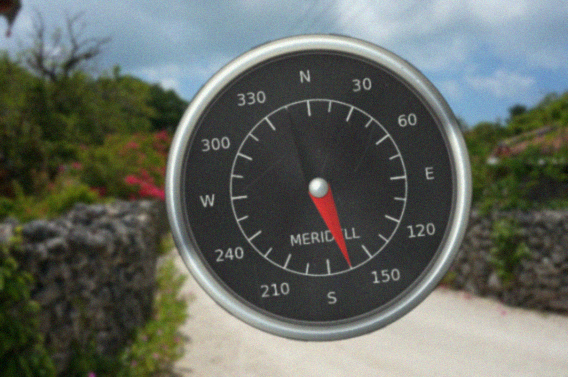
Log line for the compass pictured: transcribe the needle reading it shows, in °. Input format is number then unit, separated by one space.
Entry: 165 °
